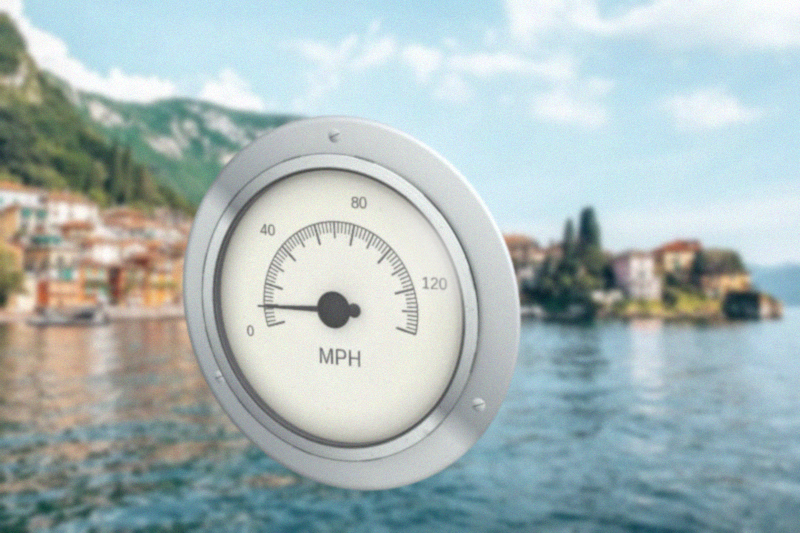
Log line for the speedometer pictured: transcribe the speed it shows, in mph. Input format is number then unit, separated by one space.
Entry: 10 mph
